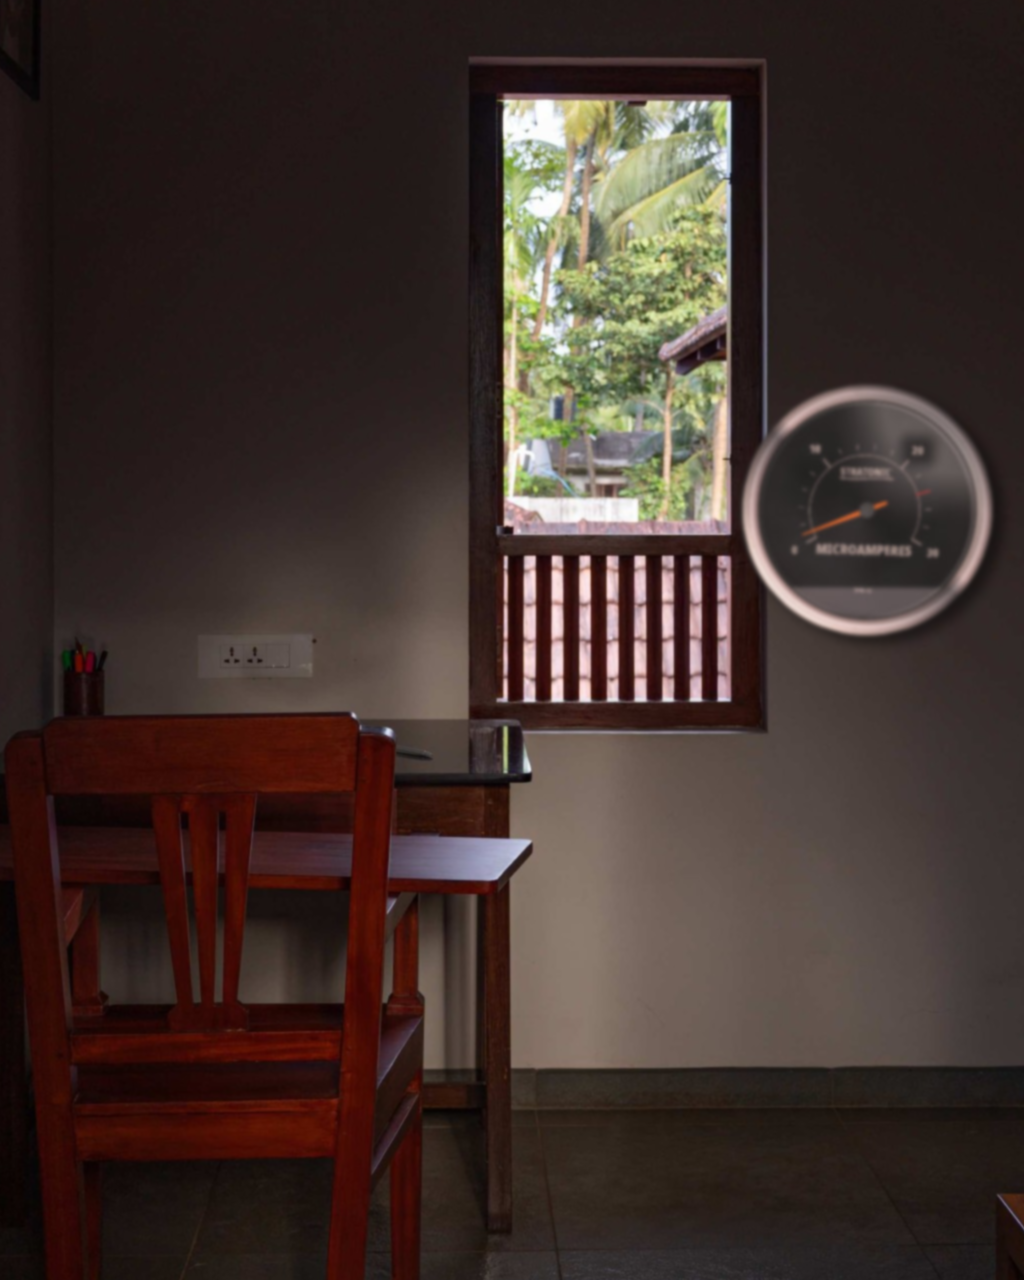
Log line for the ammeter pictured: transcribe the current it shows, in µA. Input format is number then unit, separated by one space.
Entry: 1 µA
